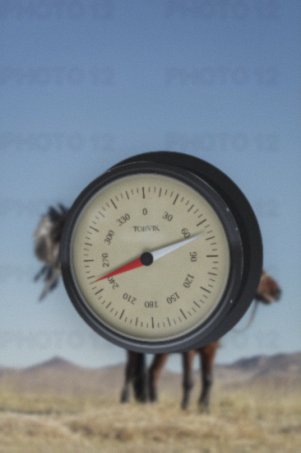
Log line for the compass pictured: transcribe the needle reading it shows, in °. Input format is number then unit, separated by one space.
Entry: 250 °
